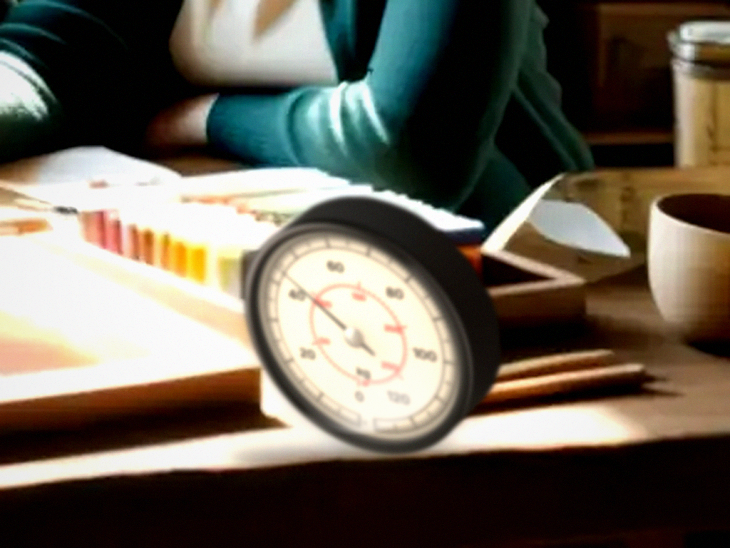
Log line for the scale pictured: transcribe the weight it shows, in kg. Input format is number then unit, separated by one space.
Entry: 45 kg
